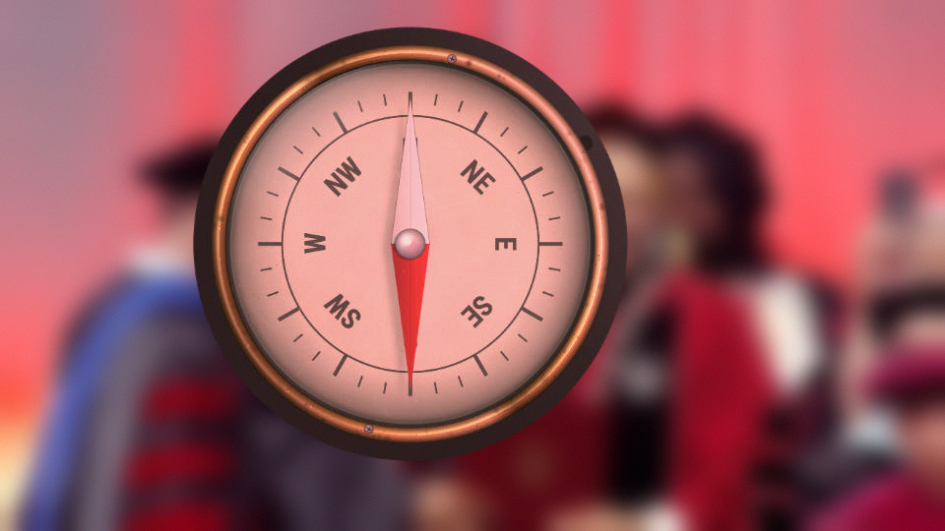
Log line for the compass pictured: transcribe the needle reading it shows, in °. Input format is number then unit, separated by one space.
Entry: 180 °
